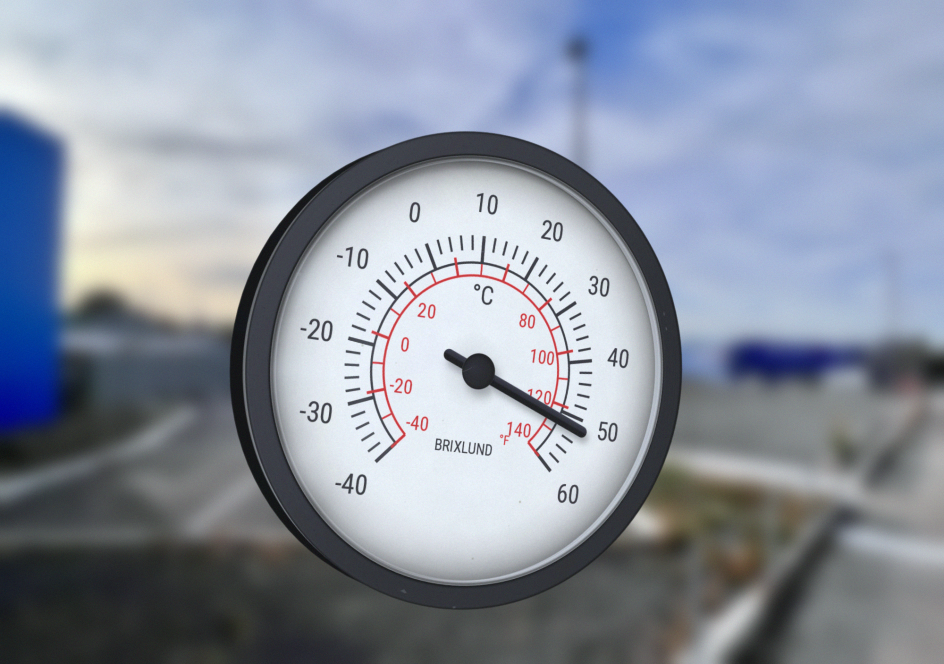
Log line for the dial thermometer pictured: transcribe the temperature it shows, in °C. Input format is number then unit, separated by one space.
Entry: 52 °C
